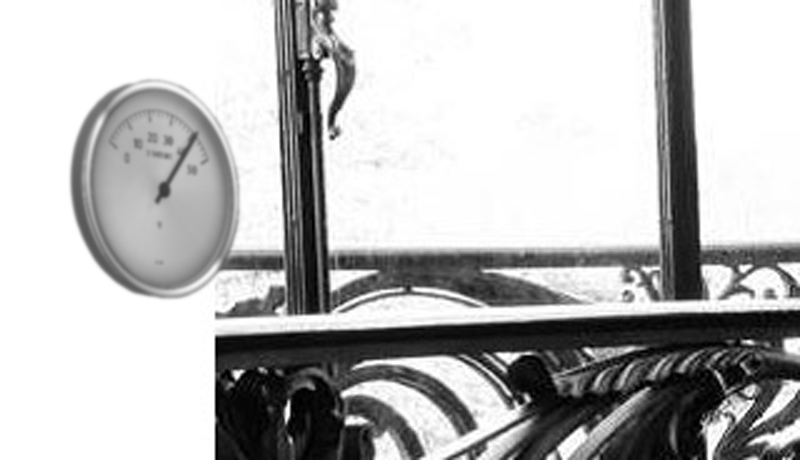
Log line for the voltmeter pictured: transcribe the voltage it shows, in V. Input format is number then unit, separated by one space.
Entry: 40 V
